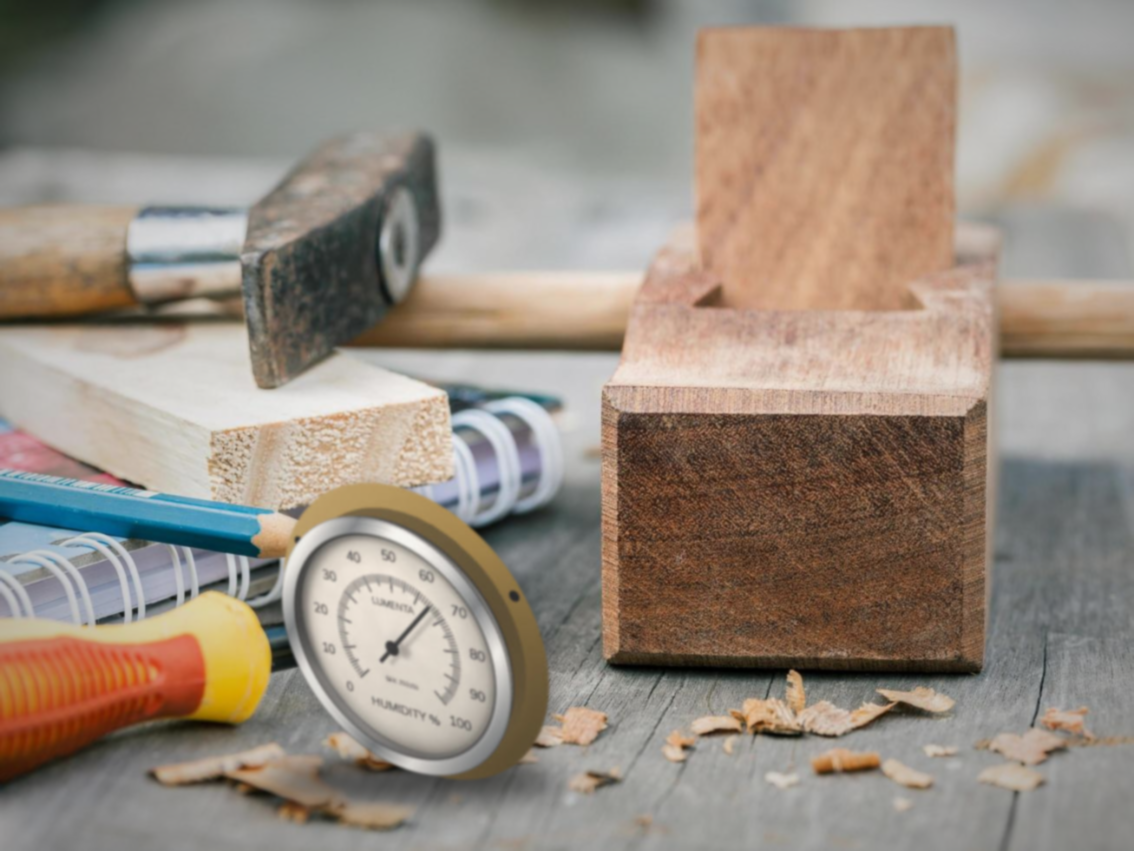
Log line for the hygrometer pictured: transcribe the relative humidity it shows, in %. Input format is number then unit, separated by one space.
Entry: 65 %
